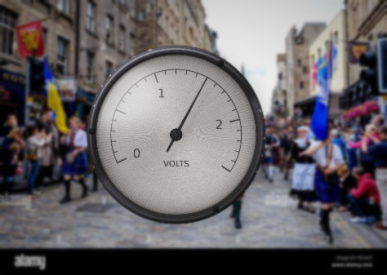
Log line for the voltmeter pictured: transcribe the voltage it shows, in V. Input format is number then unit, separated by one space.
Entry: 1.5 V
